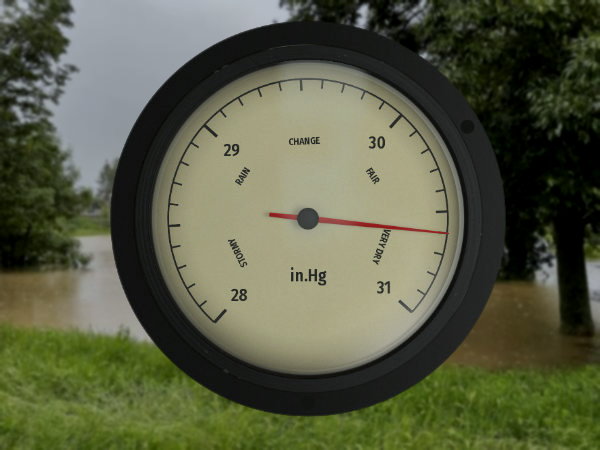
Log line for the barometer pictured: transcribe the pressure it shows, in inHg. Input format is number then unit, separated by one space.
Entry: 30.6 inHg
